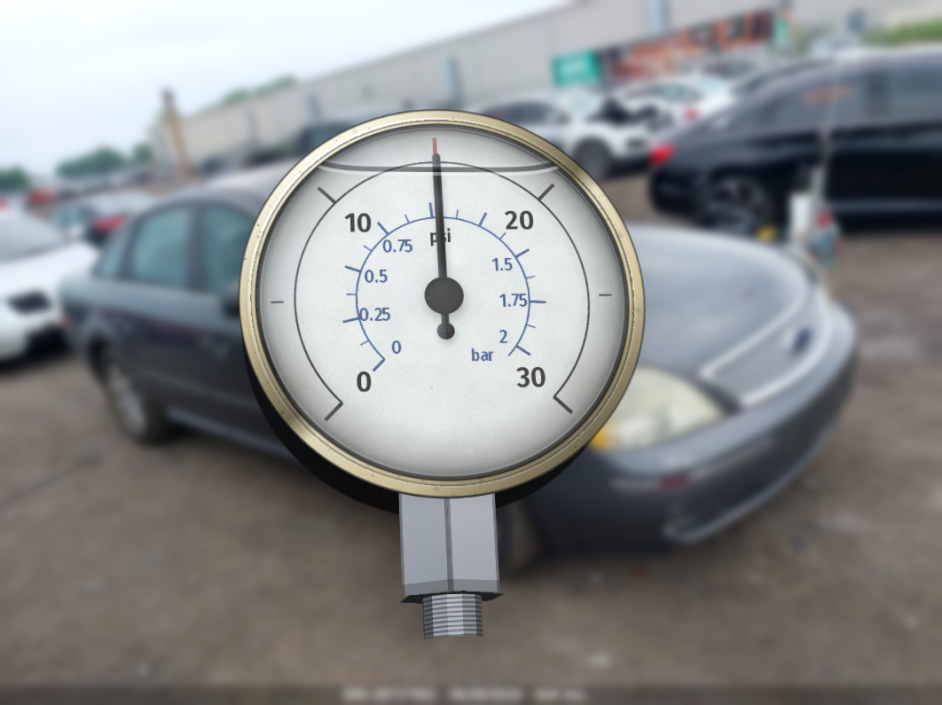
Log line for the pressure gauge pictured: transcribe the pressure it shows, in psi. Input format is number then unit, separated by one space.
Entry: 15 psi
